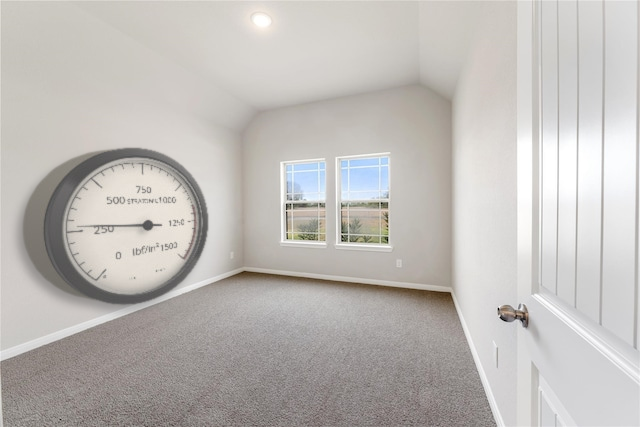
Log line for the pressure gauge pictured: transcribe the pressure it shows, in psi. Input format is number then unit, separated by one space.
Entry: 275 psi
